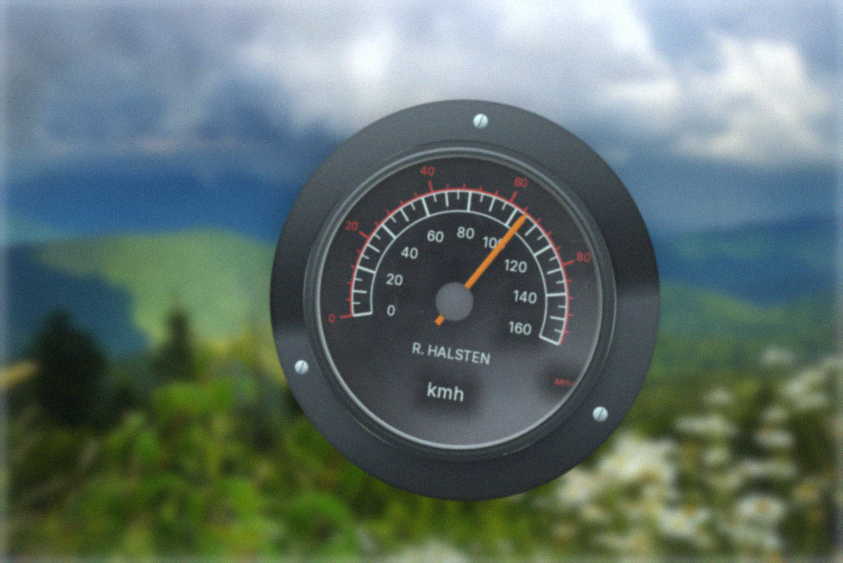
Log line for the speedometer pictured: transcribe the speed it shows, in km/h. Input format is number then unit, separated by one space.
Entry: 105 km/h
